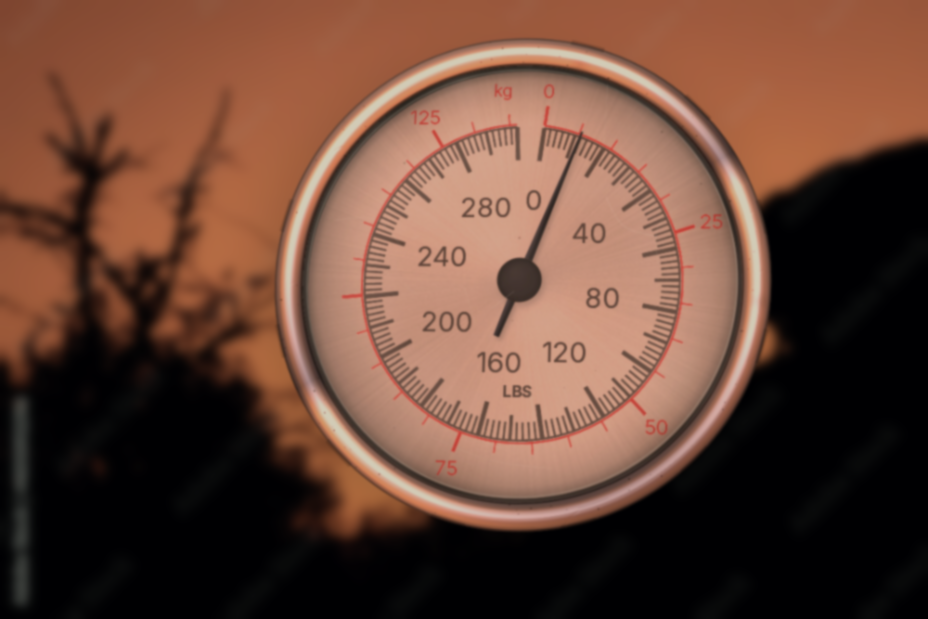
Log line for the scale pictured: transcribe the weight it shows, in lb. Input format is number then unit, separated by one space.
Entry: 12 lb
